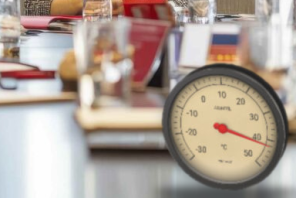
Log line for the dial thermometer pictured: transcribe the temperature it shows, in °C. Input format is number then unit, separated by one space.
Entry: 42 °C
